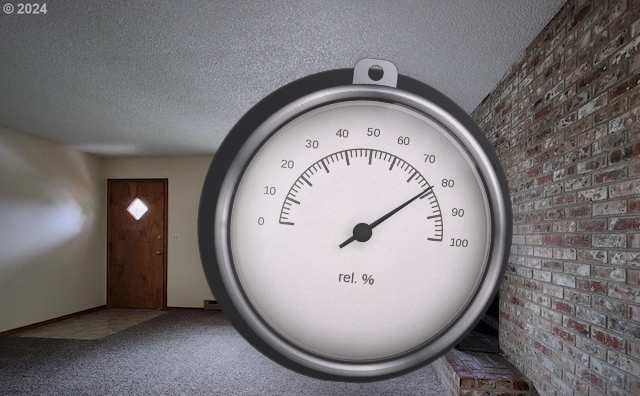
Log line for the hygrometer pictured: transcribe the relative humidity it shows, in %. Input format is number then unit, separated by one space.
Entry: 78 %
